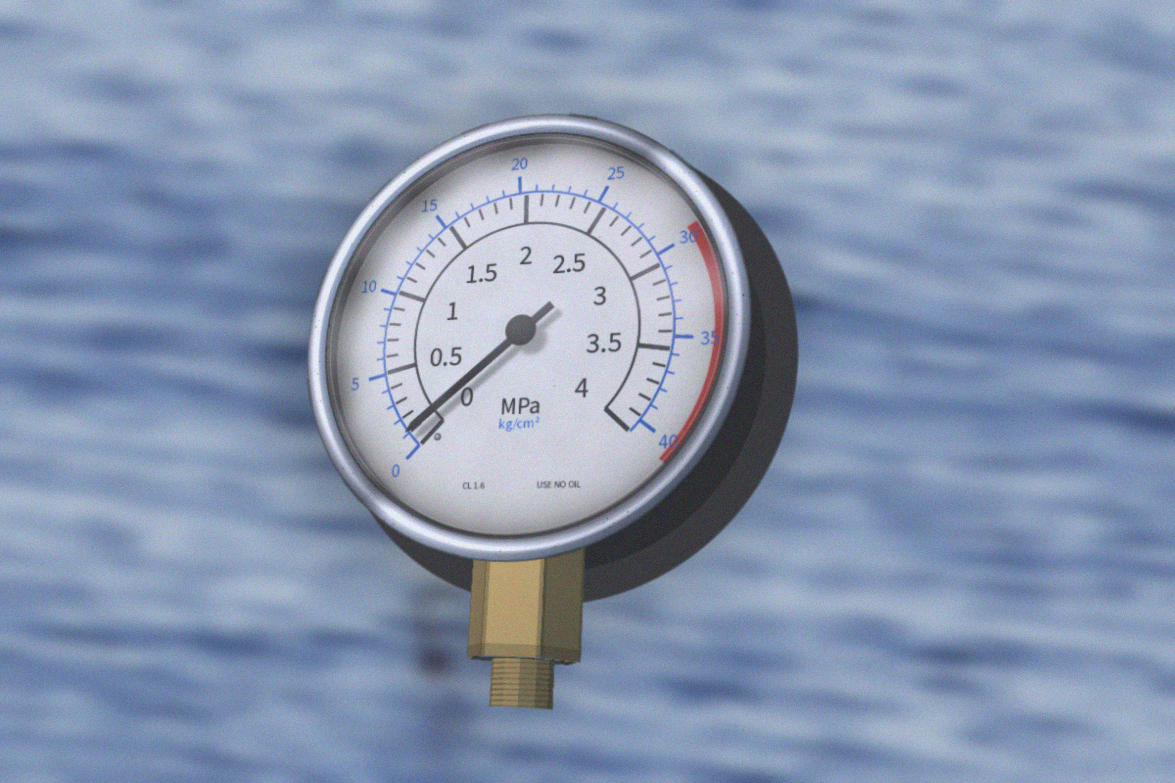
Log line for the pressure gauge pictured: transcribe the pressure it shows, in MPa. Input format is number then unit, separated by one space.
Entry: 0.1 MPa
